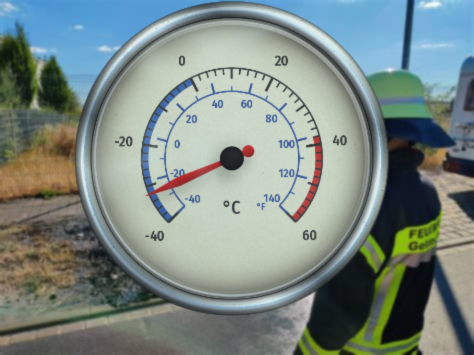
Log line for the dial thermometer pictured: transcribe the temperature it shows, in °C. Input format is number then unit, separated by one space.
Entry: -32 °C
